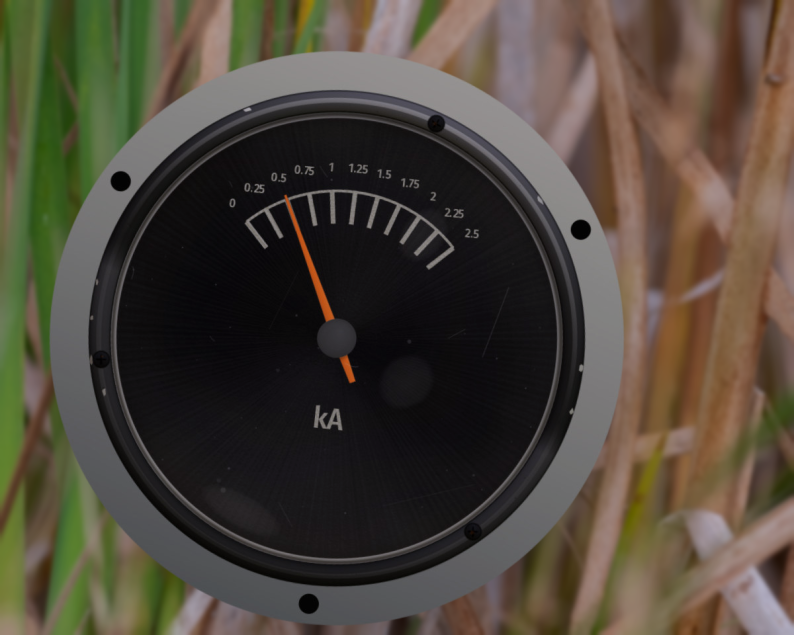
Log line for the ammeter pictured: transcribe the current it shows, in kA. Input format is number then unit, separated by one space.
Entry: 0.5 kA
